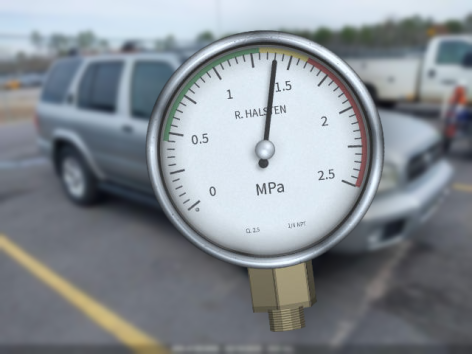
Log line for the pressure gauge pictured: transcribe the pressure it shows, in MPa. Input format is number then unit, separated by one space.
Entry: 1.4 MPa
